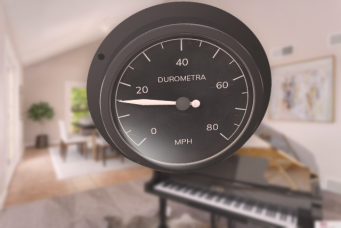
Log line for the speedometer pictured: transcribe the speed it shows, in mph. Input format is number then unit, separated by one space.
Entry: 15 mph
